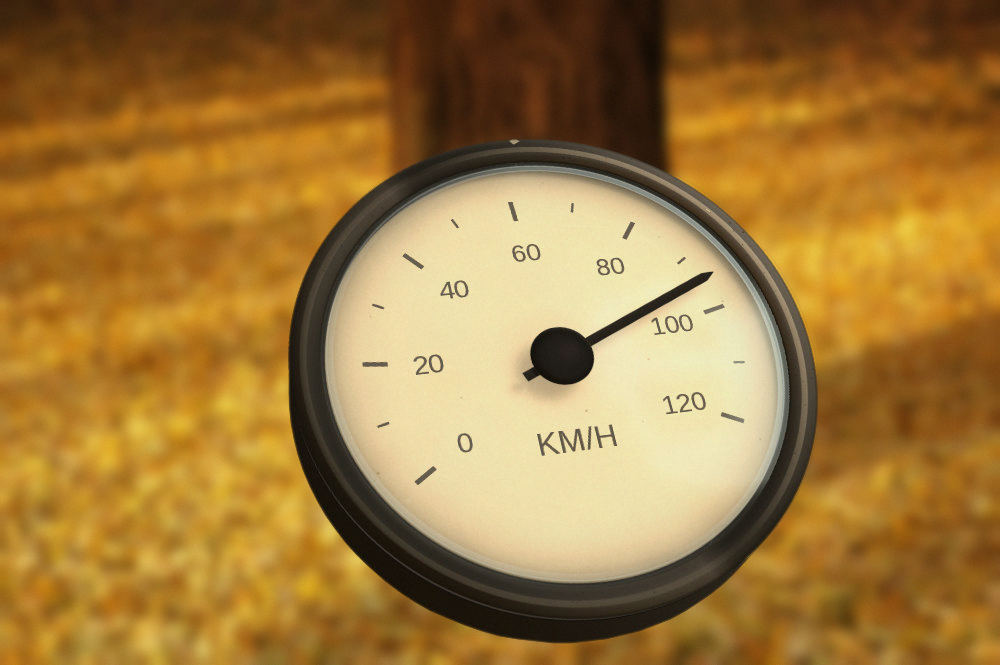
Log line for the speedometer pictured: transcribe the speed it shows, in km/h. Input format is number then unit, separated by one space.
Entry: 95 km/h
